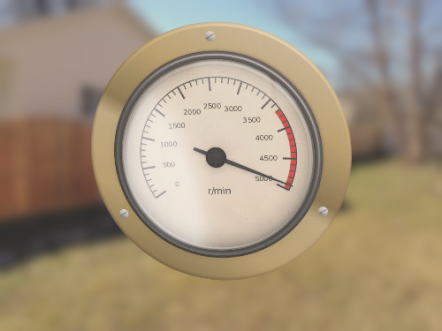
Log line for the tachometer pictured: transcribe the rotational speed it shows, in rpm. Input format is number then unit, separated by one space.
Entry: 4900 rpm
